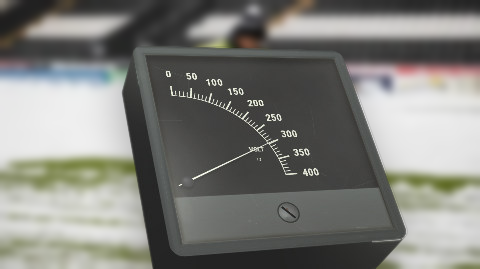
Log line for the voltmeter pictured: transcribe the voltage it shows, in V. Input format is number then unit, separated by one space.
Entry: 300 V
